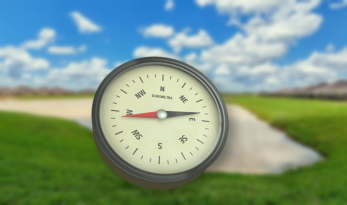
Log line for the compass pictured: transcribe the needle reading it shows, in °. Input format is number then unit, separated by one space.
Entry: 260 °
